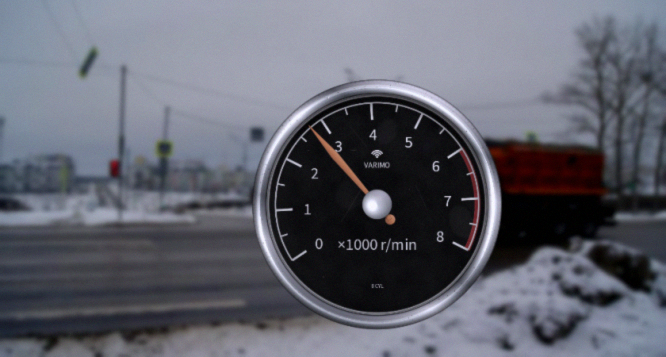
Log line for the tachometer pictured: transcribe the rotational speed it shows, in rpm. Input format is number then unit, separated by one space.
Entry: 2750 rpm
